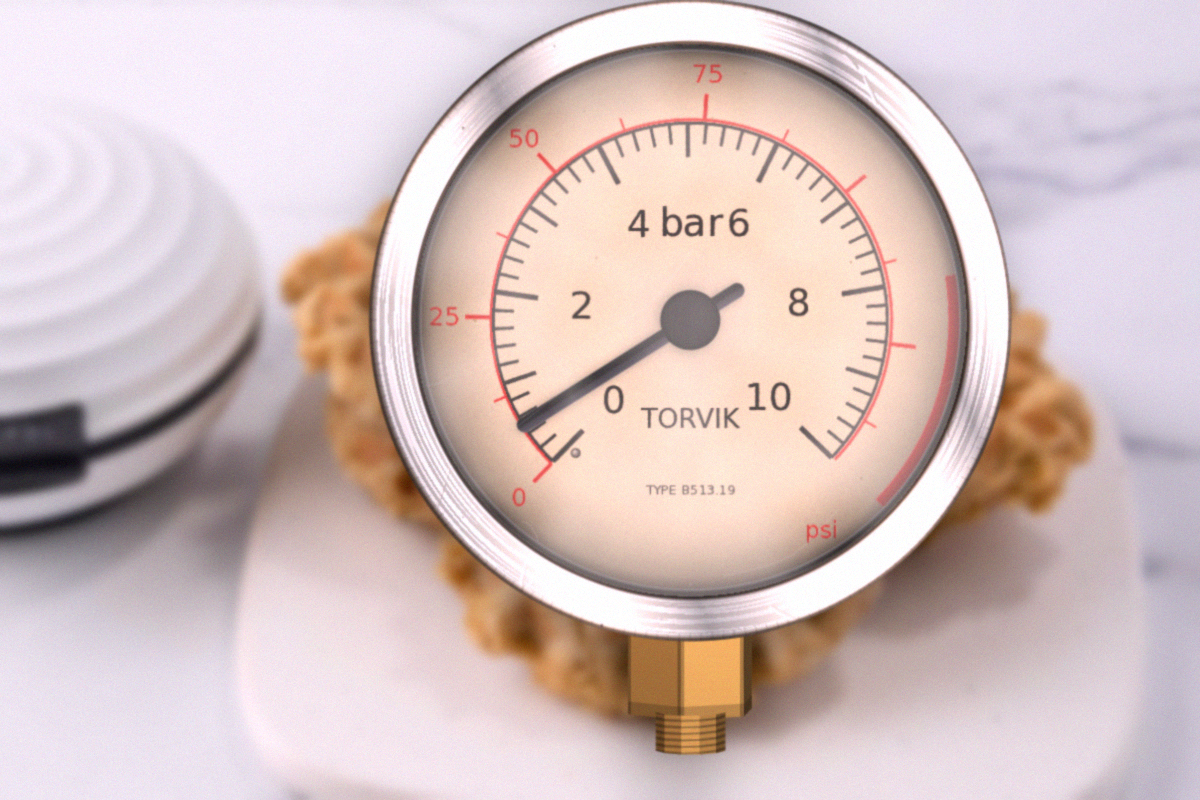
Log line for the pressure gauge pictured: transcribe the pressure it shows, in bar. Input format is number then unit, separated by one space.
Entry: 0.5 bar
